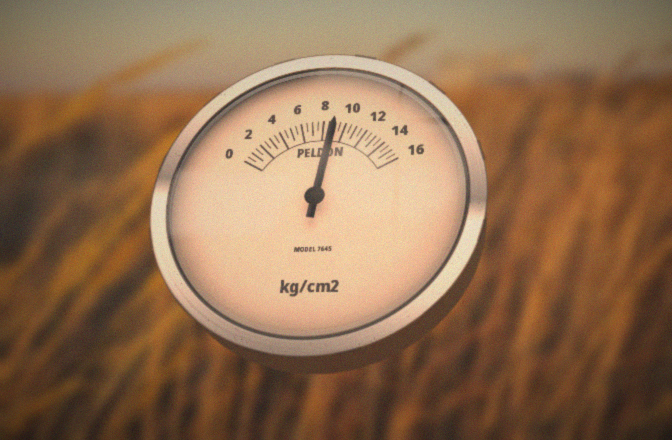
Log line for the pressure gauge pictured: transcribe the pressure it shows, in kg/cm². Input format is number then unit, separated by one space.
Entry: 9 kg/cm²
